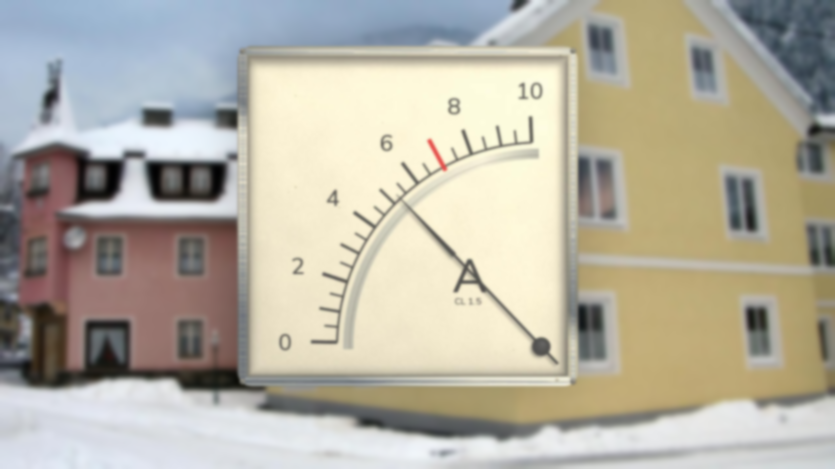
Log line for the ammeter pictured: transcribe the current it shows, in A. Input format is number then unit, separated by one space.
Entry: 5.25 A
